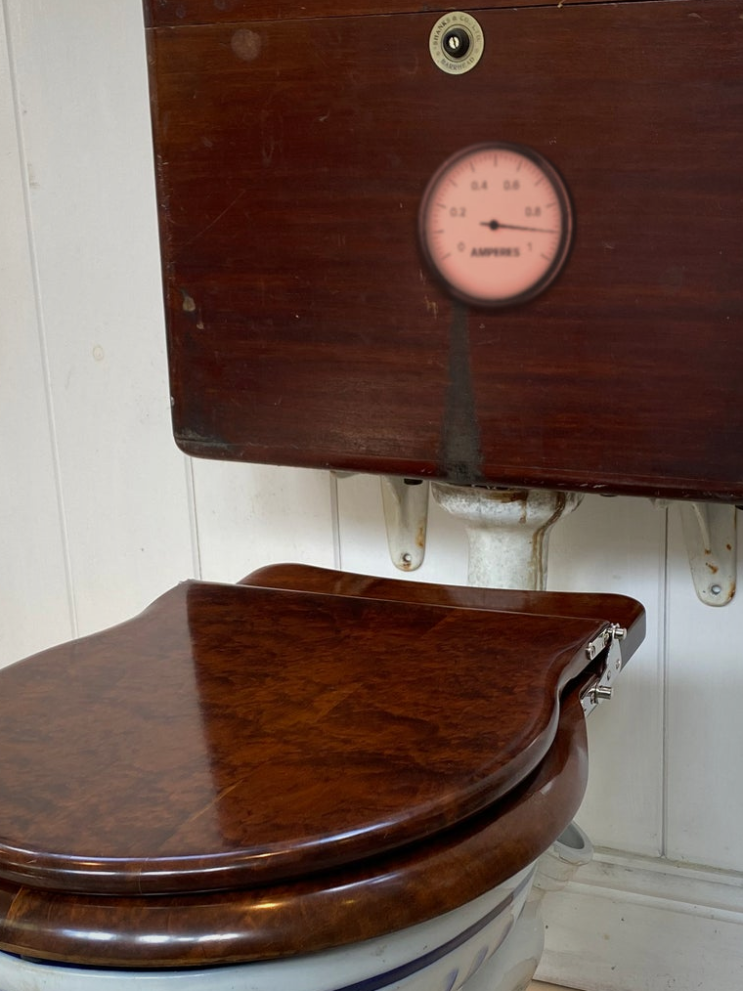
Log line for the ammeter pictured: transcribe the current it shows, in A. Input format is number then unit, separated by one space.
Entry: 0.9 A
